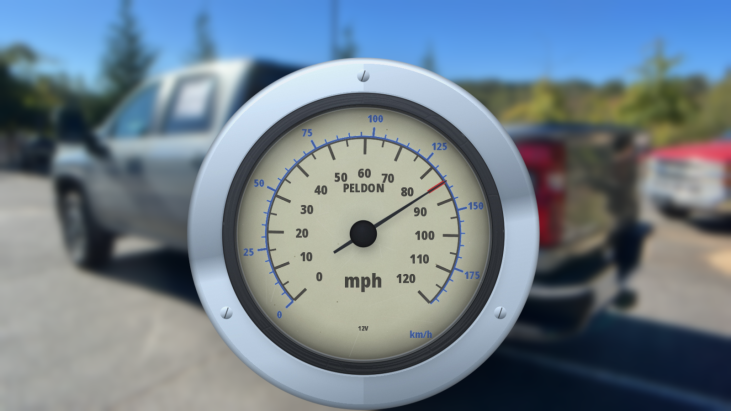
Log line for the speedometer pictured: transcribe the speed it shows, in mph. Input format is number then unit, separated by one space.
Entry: 85 mph
